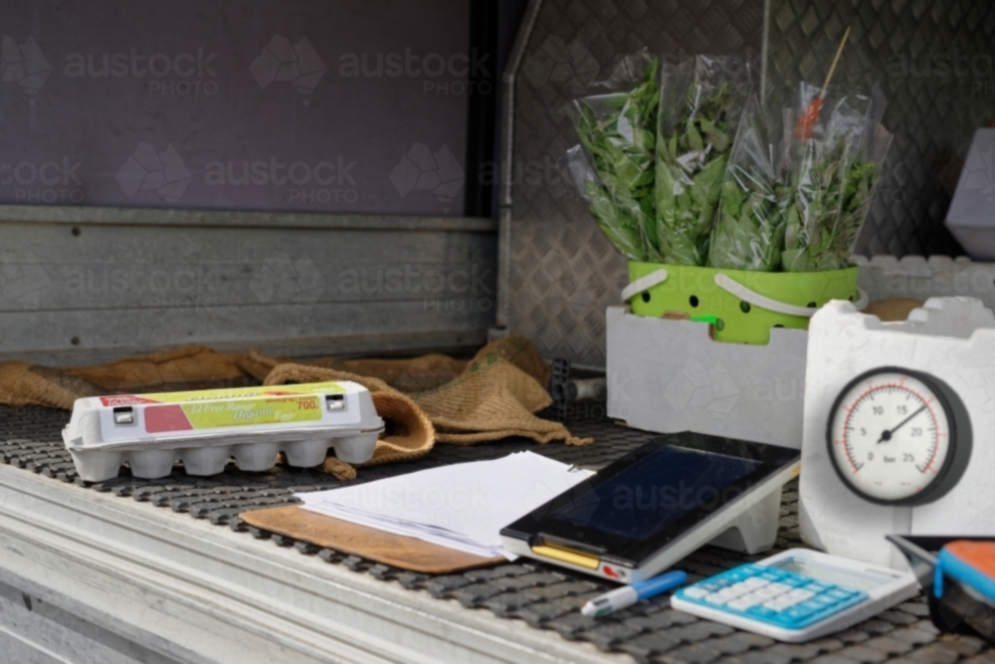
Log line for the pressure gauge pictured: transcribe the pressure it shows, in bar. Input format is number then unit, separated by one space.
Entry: 17.5 bar
